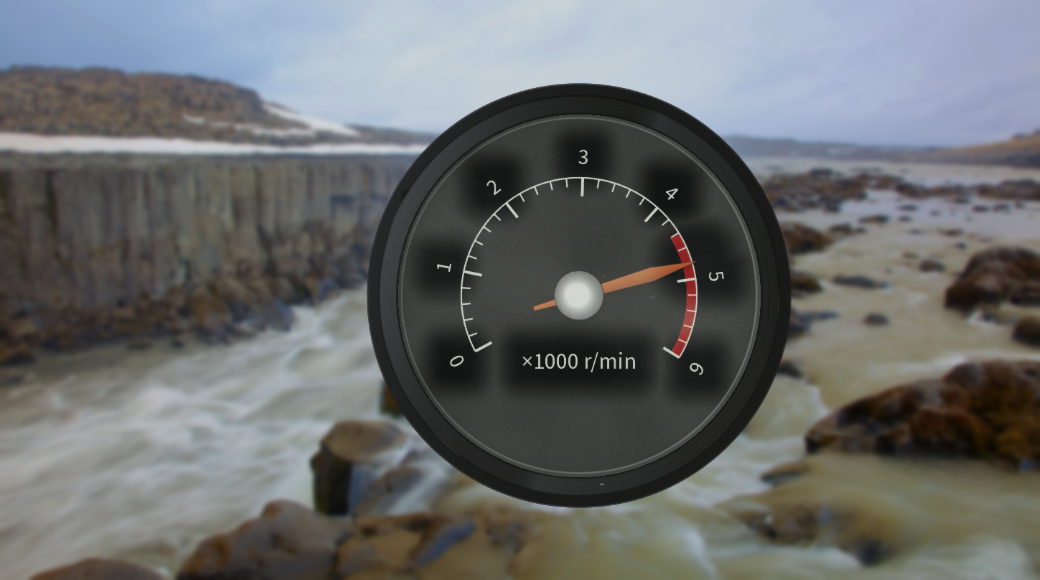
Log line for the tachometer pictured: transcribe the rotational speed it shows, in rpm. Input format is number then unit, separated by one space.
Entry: 4800 rpm
